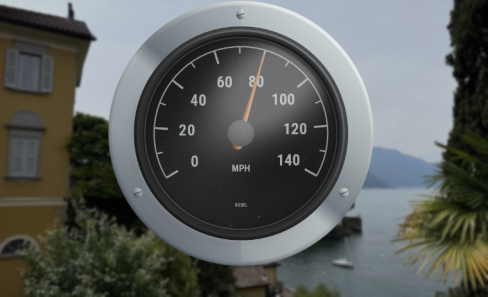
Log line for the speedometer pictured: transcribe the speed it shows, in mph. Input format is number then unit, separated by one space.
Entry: 80 mph
